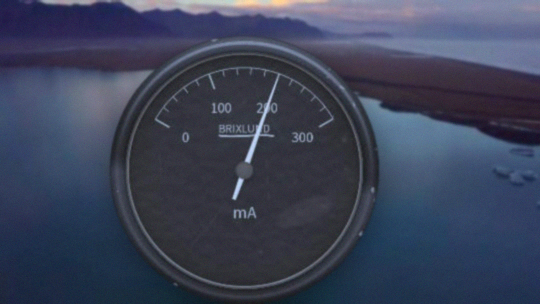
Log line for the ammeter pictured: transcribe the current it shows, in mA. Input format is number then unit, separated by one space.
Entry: 200 mA
